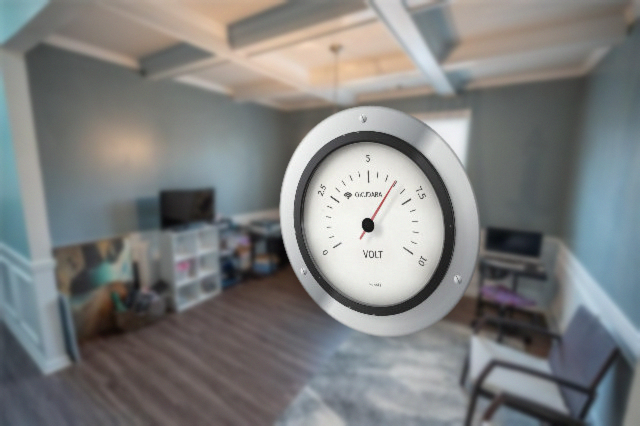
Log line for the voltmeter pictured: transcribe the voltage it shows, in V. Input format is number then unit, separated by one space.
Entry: 6.5 V
